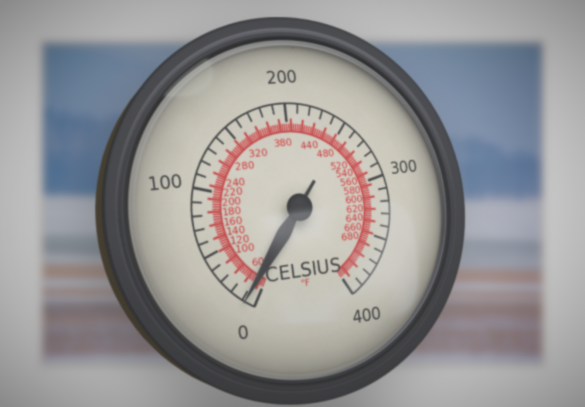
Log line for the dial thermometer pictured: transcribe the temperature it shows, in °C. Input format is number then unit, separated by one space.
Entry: 10 °C
